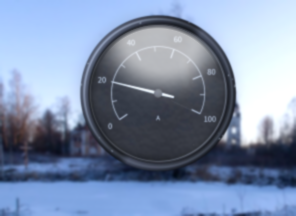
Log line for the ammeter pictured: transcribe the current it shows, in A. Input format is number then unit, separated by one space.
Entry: 20 A
